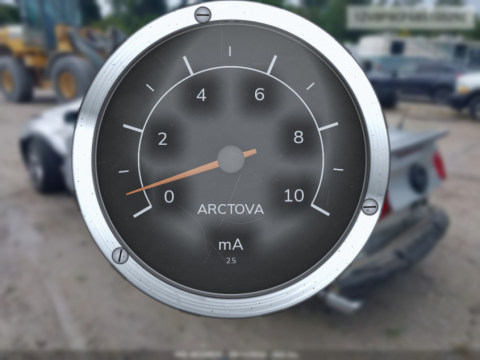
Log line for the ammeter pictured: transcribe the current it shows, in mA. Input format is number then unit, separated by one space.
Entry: 0.5 mA
